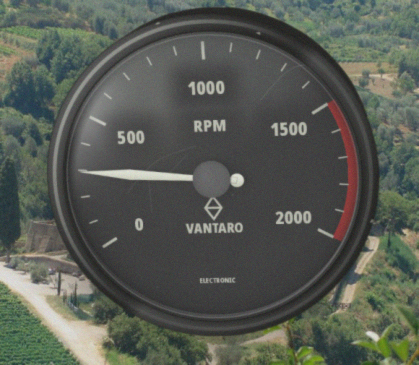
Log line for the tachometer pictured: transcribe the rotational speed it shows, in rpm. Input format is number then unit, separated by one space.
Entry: 300 rpm
